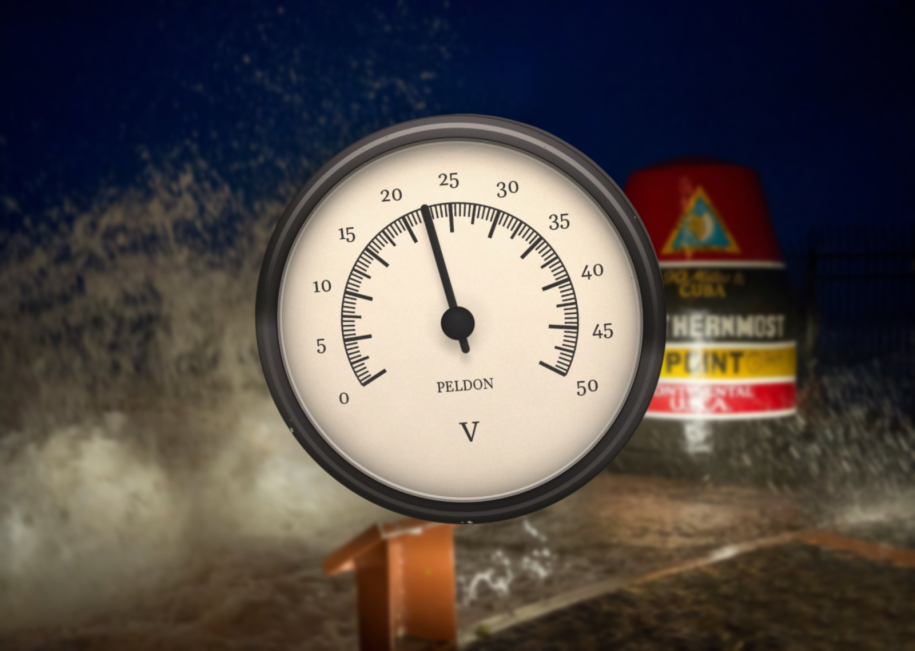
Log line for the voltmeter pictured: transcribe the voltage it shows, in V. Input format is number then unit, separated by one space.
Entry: 22.5 V
